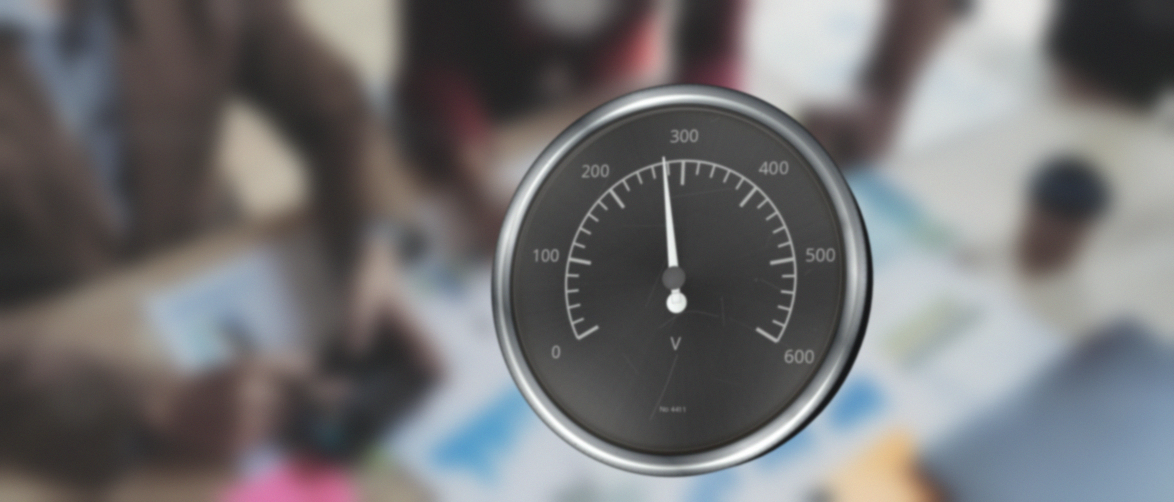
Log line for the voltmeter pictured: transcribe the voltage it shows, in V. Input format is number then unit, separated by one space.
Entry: 280 V
